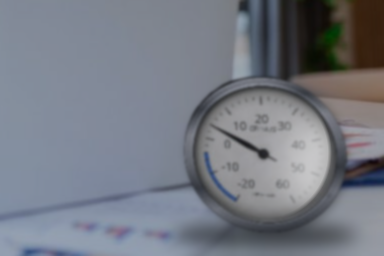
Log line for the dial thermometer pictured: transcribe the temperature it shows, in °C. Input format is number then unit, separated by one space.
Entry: 4 °C
